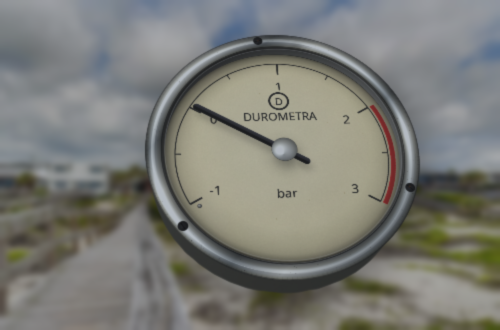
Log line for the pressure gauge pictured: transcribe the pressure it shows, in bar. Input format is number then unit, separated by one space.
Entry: 0 bar
